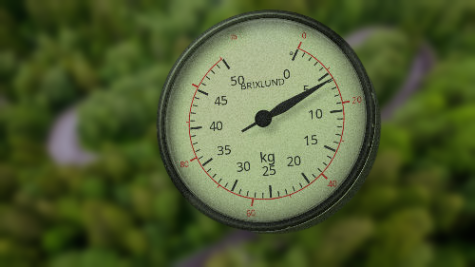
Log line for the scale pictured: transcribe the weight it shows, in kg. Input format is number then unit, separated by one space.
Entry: 6 kg
